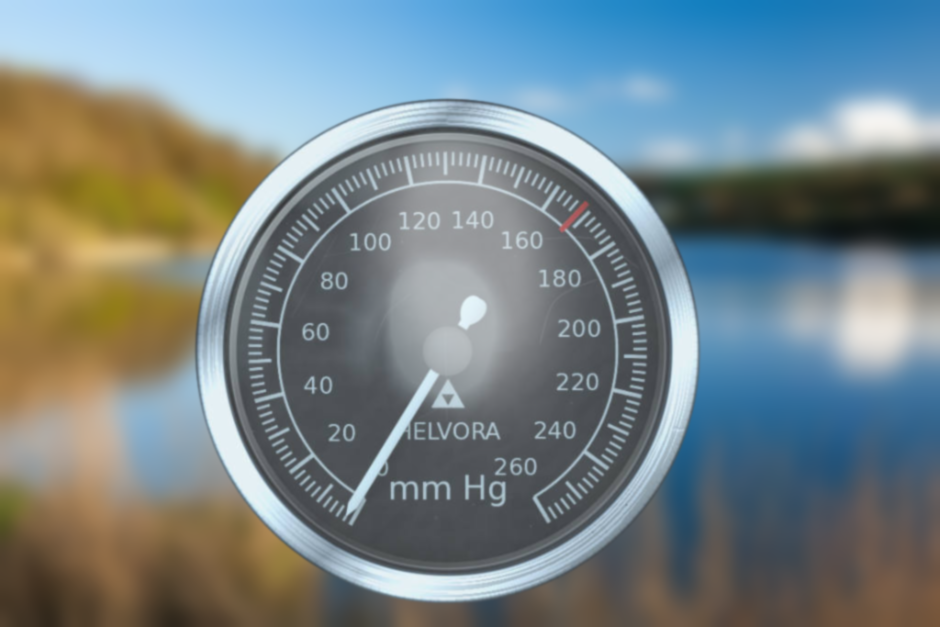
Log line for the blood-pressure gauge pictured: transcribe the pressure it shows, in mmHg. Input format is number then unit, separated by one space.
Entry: 2 mmHg
